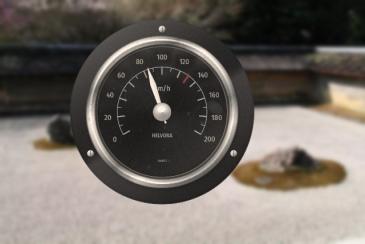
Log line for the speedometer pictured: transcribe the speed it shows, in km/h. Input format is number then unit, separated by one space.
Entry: 85 km/h
